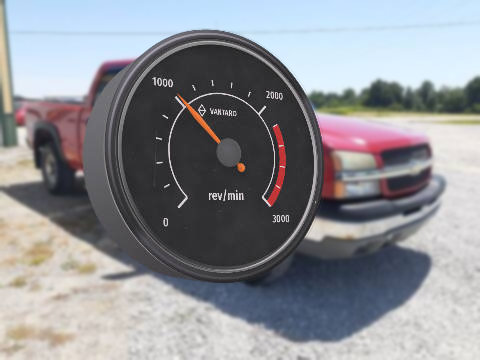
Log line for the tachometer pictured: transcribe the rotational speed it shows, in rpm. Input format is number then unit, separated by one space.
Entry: 1000 rpm
